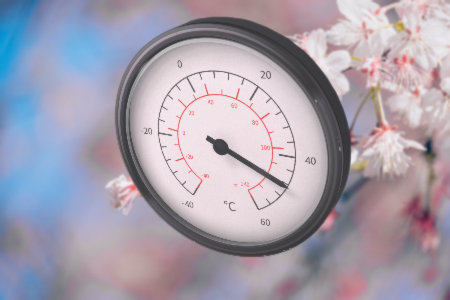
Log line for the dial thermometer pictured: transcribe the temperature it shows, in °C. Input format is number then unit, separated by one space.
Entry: 48 °C
